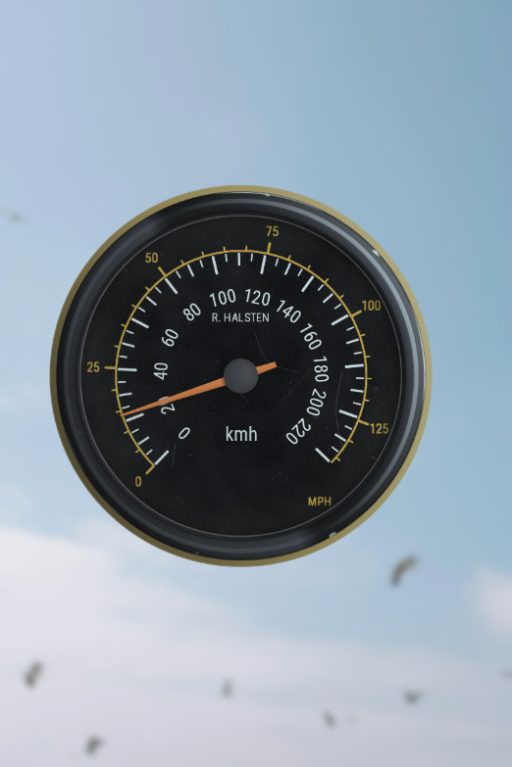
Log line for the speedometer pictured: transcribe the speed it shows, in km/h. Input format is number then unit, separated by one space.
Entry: 22.5 km/h
